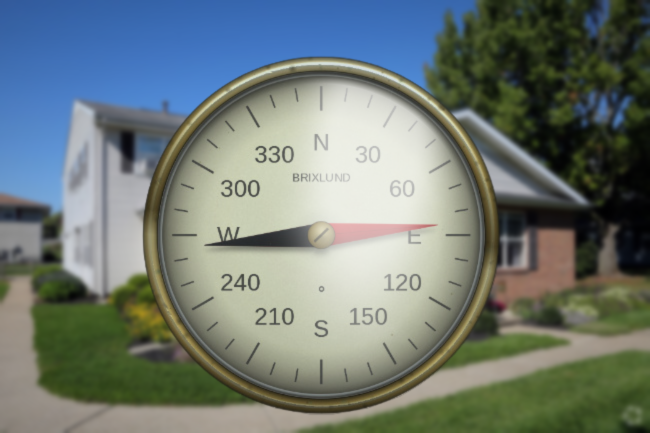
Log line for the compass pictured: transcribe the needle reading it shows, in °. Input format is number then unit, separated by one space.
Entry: 85 °
